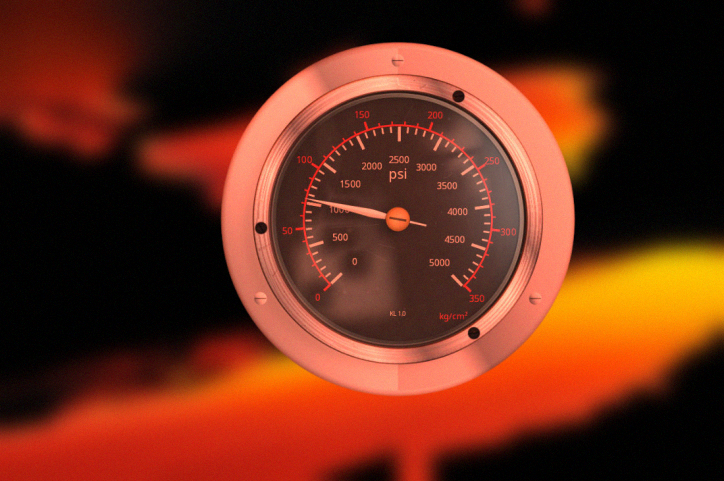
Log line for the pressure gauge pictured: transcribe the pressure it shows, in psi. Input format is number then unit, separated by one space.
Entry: 1050 psi
